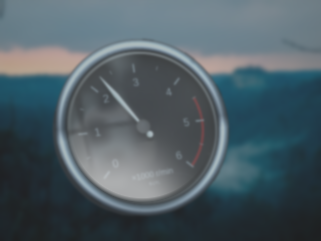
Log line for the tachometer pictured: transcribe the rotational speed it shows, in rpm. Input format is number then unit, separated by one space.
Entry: 2250 rpm
